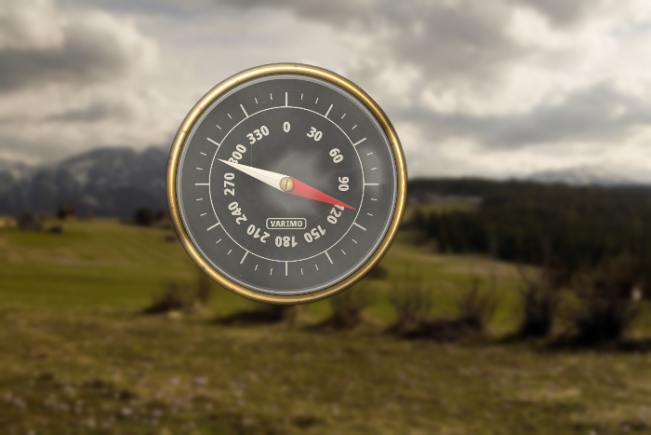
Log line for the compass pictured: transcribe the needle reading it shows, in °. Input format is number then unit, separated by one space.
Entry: 110 °
